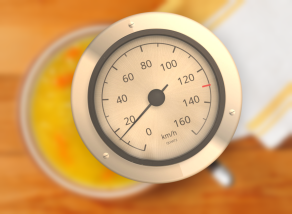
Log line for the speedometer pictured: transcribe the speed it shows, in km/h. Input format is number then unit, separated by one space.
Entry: 15 km/h
